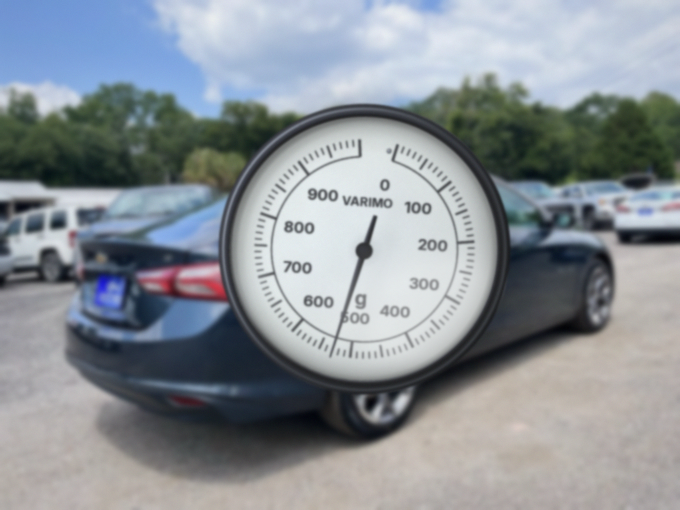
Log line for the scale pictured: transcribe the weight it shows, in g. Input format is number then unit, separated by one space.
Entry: 530 g
